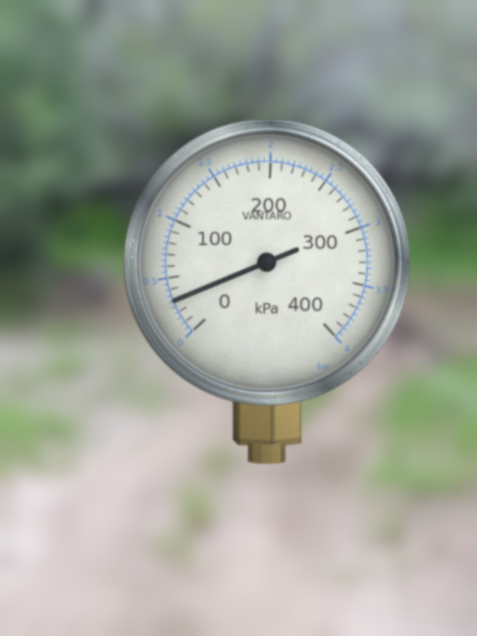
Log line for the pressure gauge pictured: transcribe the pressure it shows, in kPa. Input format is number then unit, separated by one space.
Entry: 30 kPa
